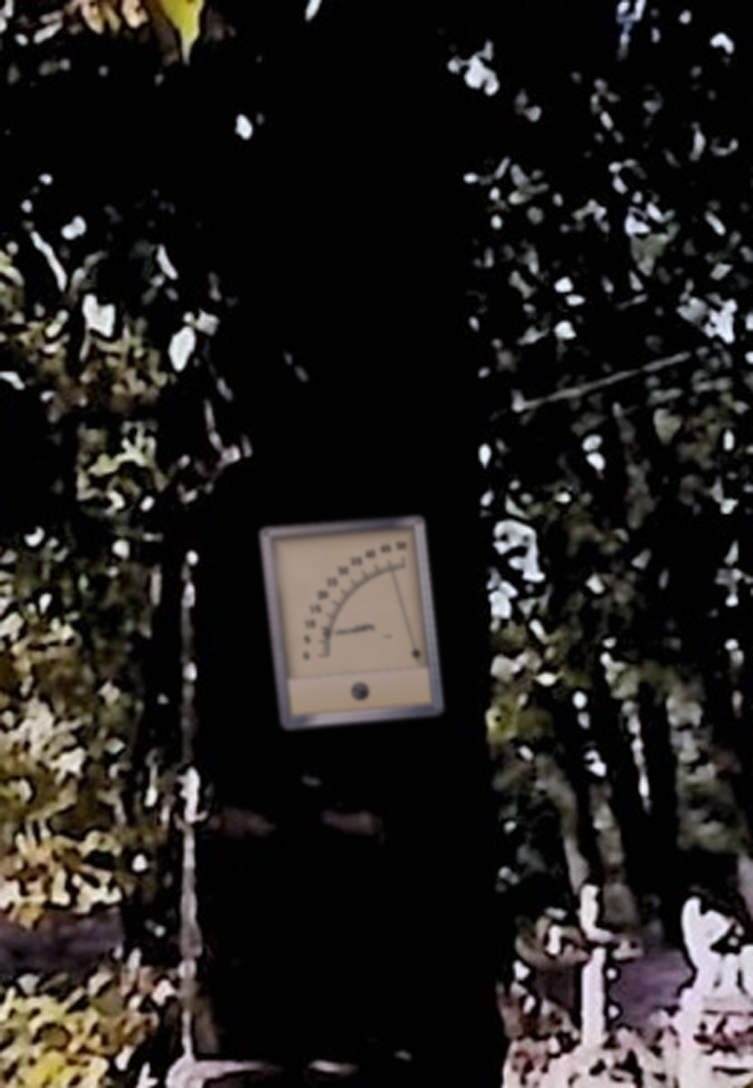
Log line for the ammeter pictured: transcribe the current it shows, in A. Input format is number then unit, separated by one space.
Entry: 45 A
